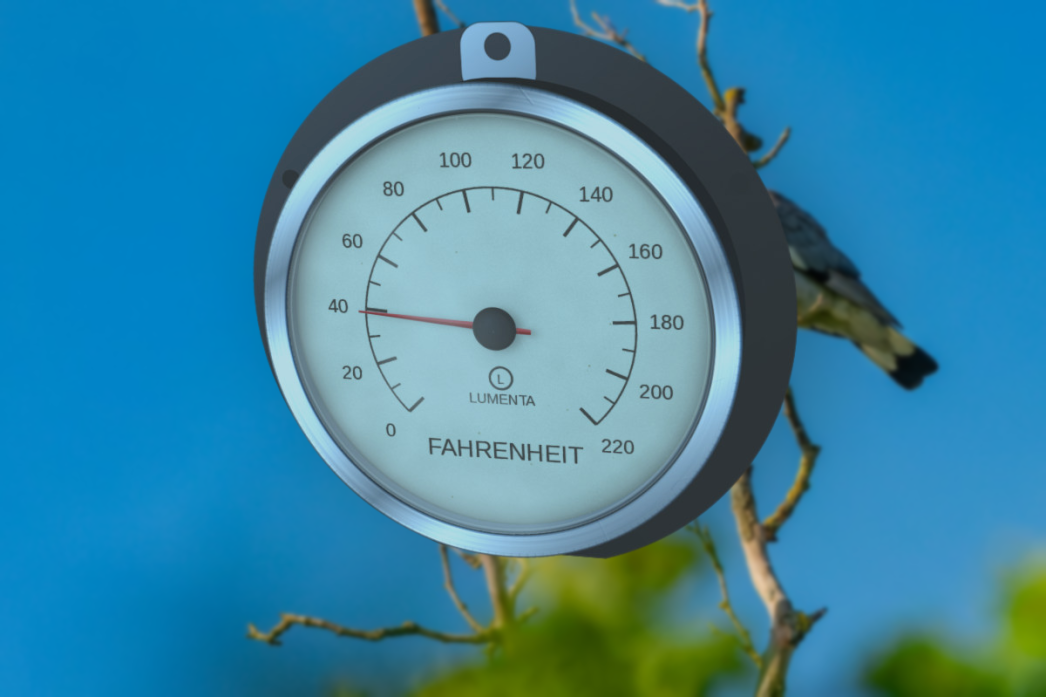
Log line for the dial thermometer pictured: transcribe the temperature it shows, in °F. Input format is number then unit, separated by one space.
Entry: 40 °F
